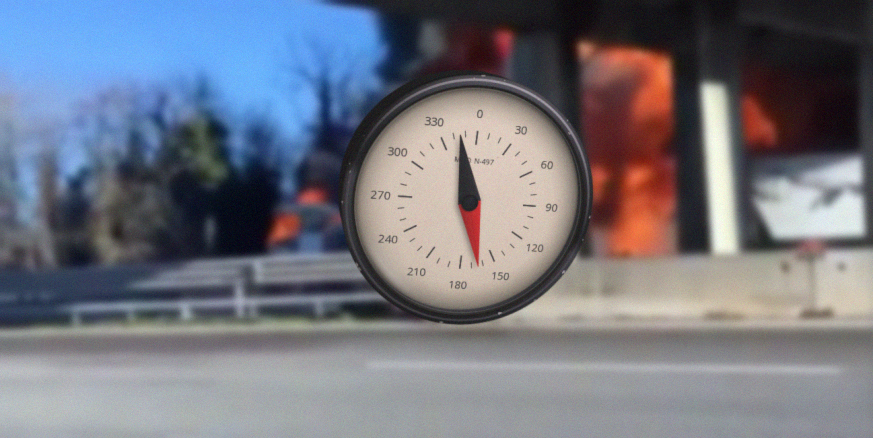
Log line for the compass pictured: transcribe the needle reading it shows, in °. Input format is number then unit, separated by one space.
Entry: 165 °
